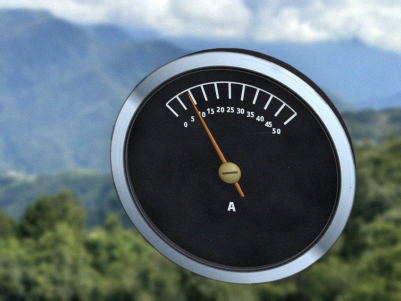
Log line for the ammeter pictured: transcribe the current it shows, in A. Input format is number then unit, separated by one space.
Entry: 10 A
